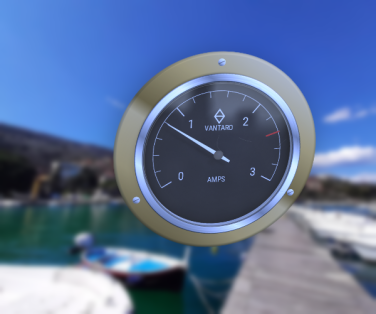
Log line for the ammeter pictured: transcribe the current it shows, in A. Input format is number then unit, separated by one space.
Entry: 0.8 A
